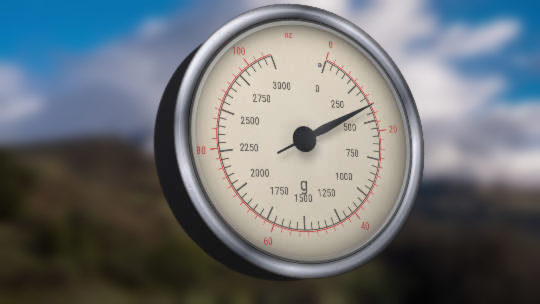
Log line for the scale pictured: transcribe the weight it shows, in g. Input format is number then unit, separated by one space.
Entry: 400 g
